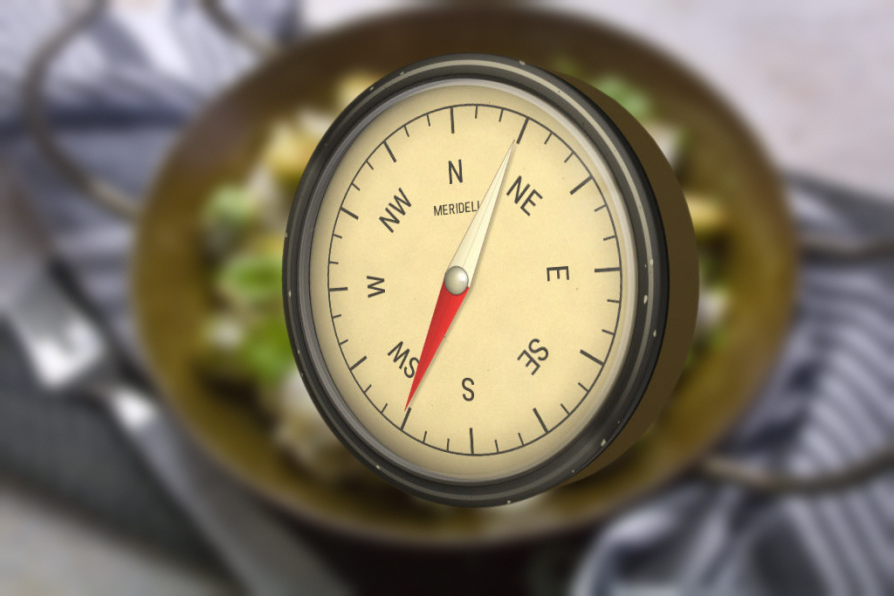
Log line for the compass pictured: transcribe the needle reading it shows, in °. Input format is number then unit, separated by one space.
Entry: 210 °
